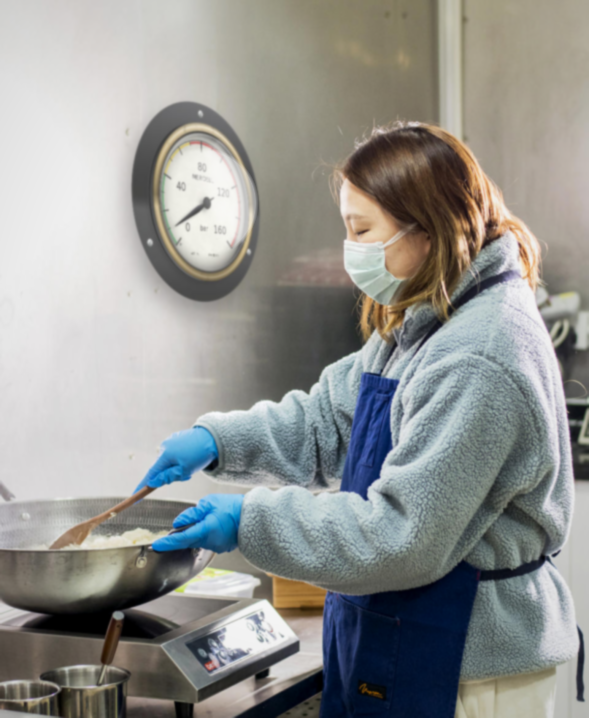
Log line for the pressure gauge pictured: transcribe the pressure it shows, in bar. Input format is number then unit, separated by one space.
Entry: 10 bar
